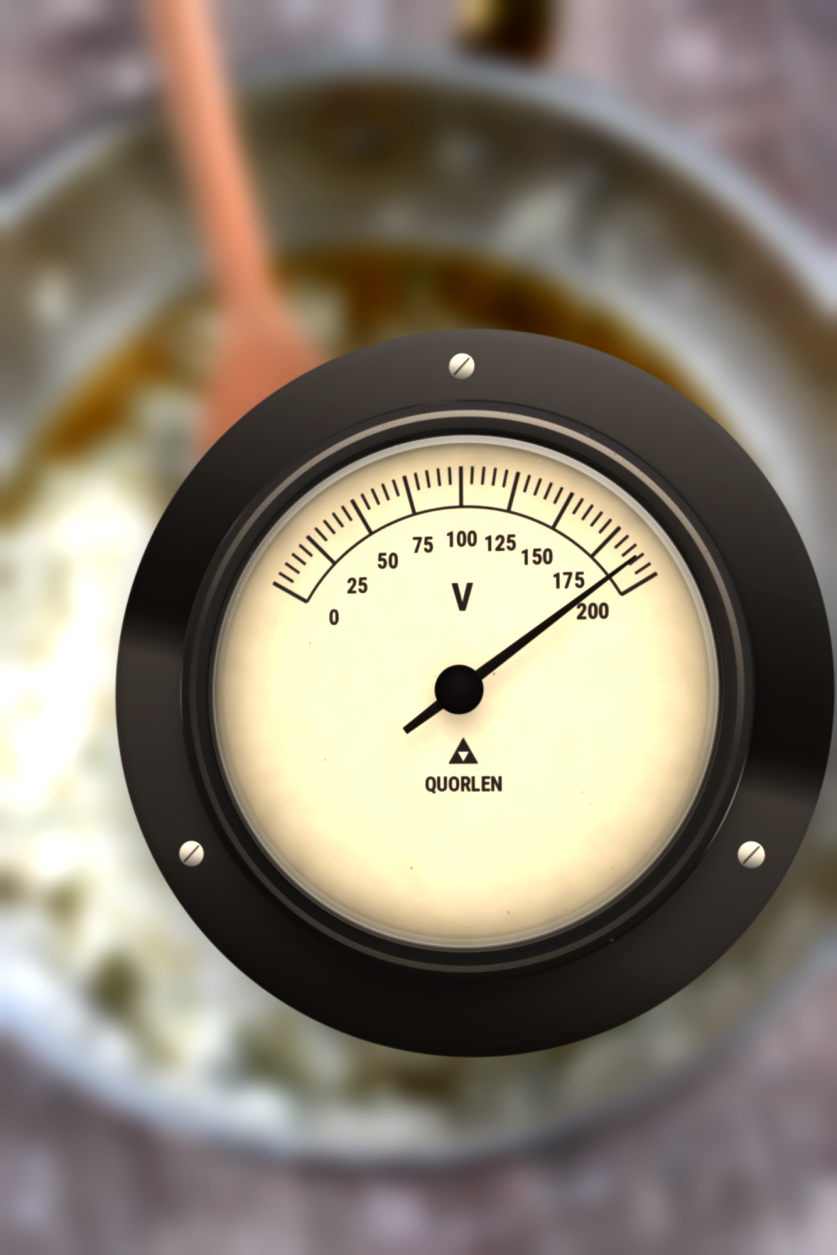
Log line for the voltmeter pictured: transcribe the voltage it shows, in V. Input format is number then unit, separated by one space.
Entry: 190 V
